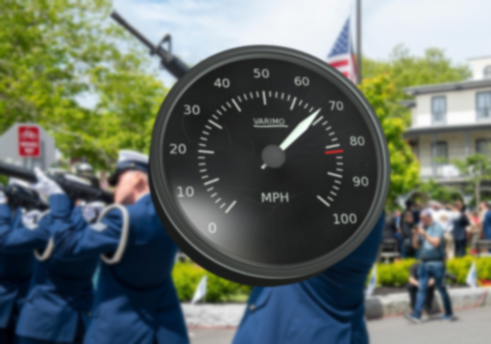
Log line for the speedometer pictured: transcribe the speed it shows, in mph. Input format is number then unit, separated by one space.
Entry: 68 mph
